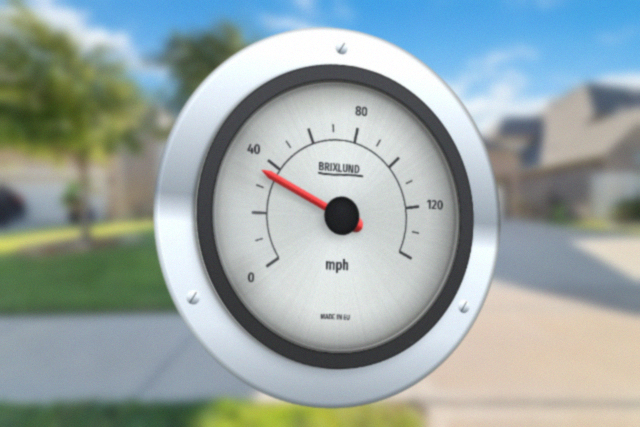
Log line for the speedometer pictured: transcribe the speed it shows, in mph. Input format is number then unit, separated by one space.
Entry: 35 mph
